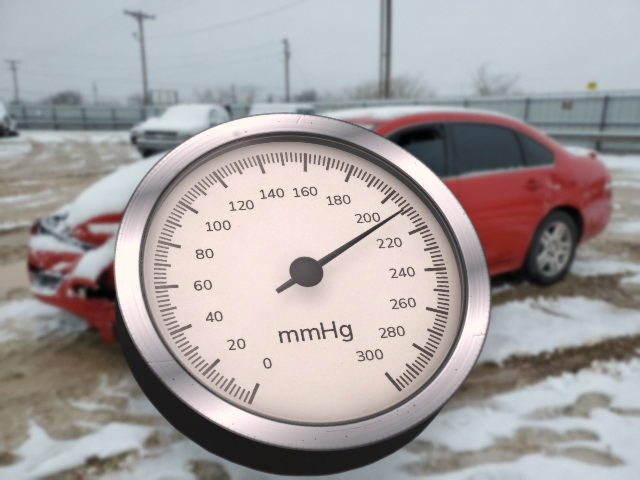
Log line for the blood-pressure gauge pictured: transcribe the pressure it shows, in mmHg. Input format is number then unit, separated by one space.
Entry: 210 mmHg
